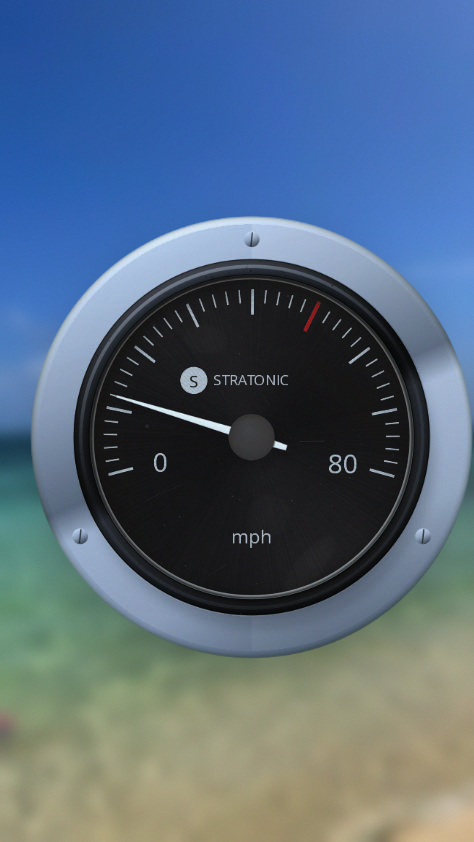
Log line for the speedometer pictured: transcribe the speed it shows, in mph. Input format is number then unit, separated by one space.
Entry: 12 mph
